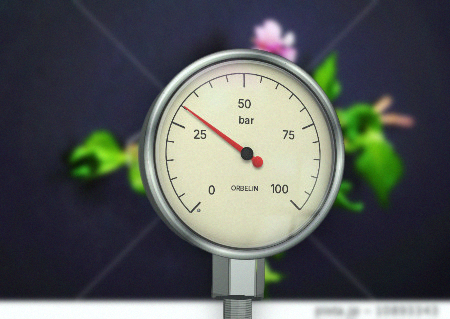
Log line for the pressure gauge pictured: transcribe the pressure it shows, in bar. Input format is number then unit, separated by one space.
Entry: 30 bar
